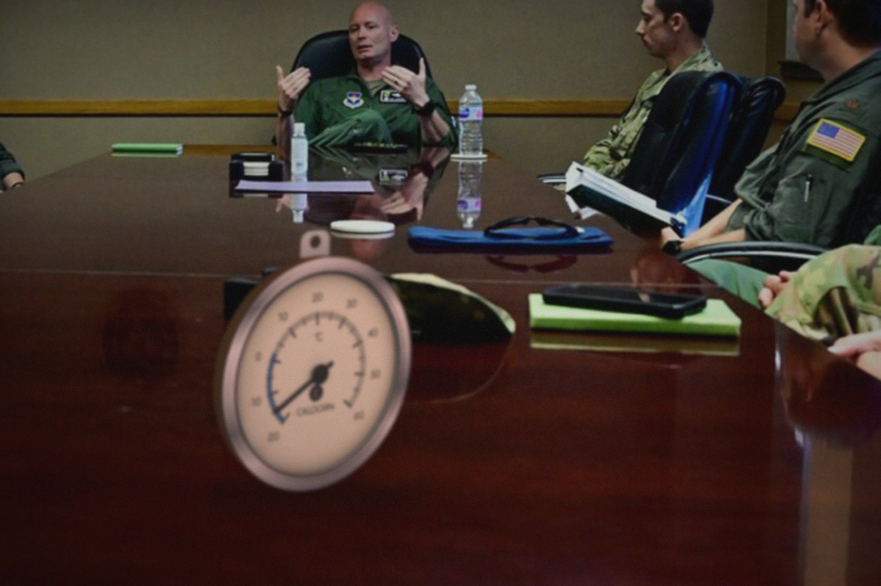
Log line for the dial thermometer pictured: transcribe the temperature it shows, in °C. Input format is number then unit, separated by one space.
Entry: -15 °C
